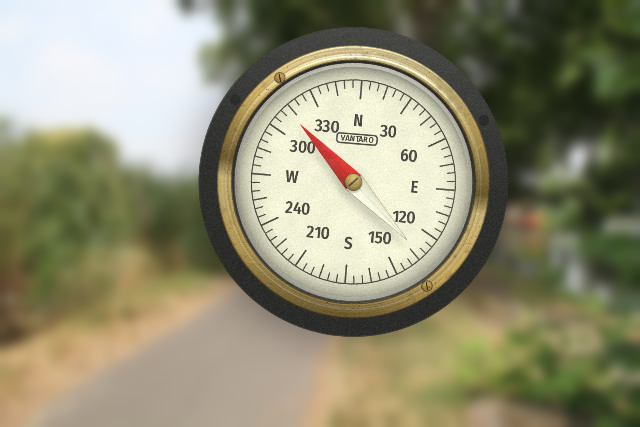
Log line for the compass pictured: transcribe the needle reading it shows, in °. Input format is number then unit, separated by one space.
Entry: 312.5 °
